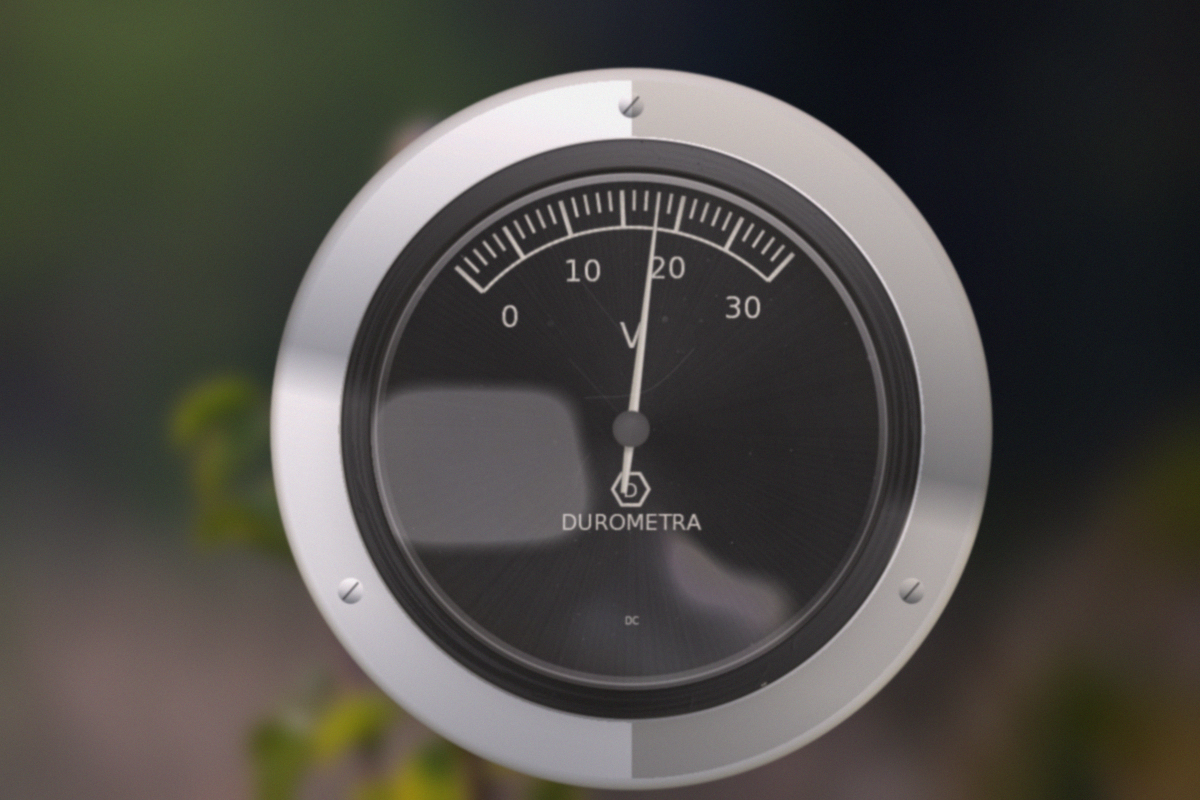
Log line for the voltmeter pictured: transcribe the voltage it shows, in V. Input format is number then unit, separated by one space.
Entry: 18 V
